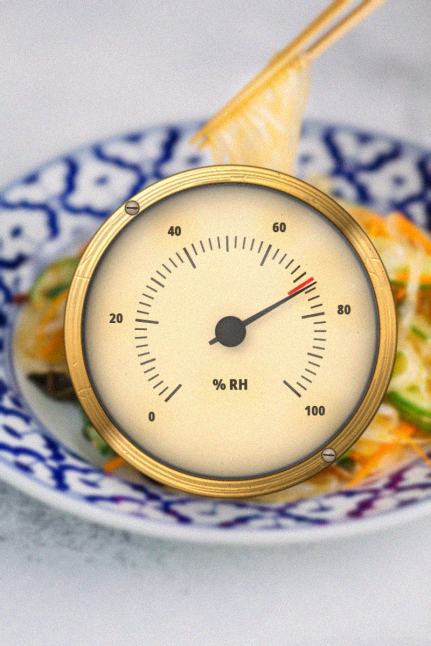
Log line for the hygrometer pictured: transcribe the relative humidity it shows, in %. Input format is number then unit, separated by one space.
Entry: 73 %
